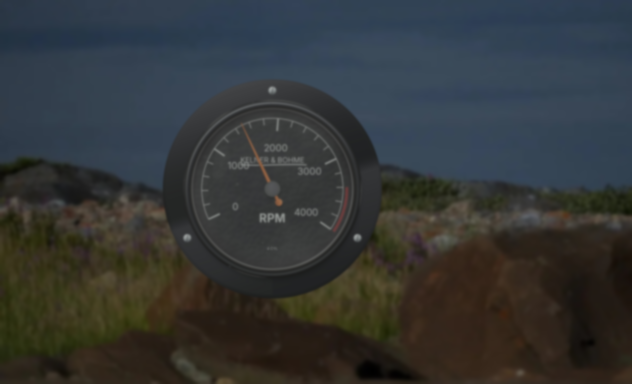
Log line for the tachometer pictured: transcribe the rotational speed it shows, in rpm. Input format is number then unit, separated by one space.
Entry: 1500 rpm
